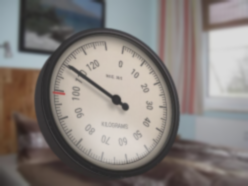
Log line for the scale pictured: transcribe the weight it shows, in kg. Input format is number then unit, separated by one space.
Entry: 110 kg
